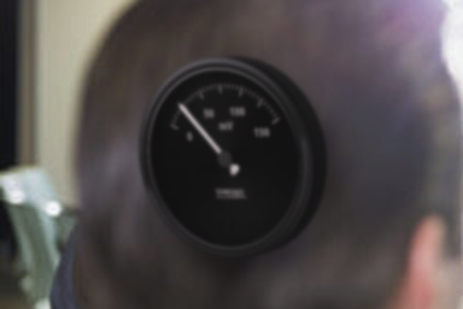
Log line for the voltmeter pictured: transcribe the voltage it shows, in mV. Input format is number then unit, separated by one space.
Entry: 25 mV
